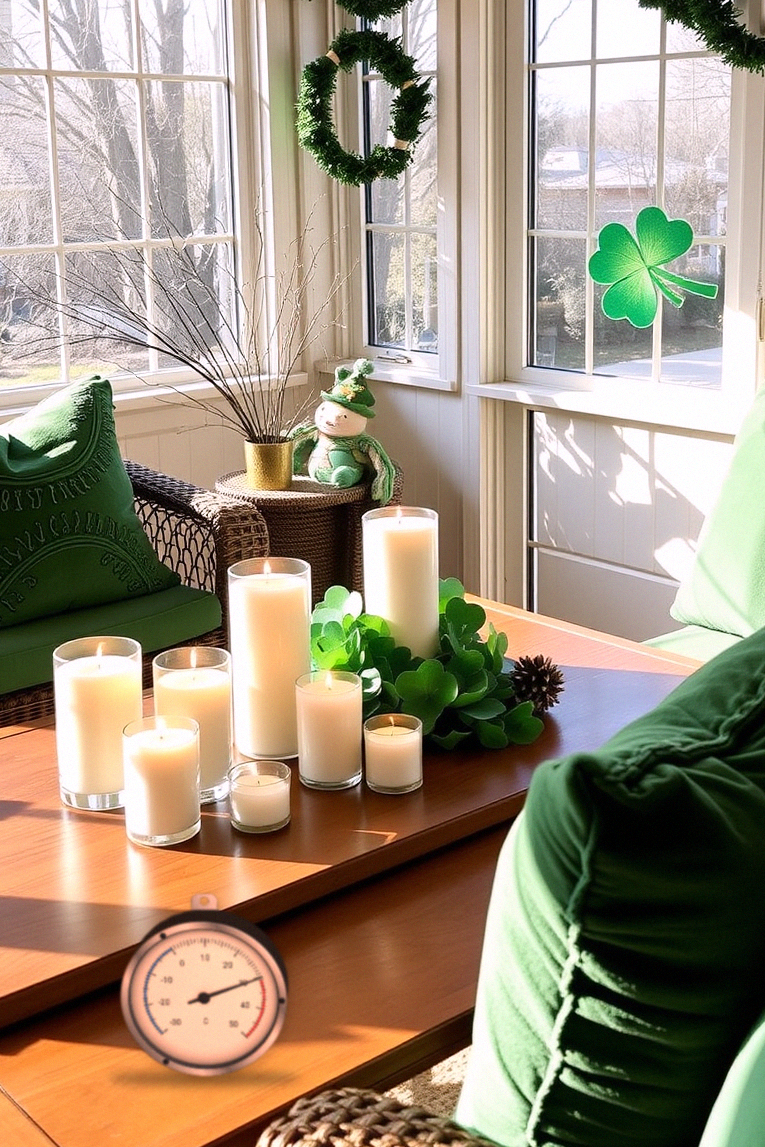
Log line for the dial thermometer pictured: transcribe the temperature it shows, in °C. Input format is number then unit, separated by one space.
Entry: 30 °C
